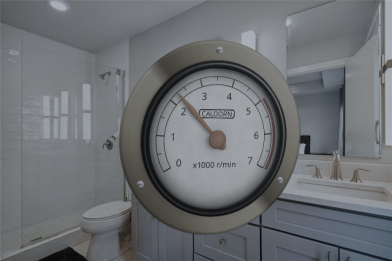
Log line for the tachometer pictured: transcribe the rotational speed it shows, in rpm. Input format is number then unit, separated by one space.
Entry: 2250 rpm
